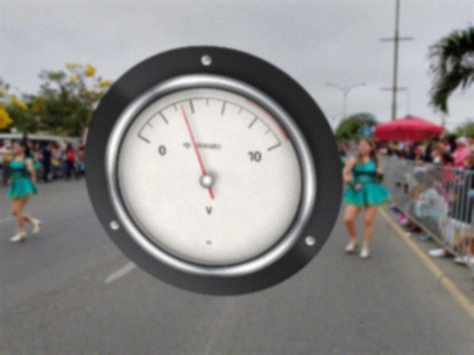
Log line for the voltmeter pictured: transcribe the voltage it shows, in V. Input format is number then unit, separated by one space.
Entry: 3.5 V
